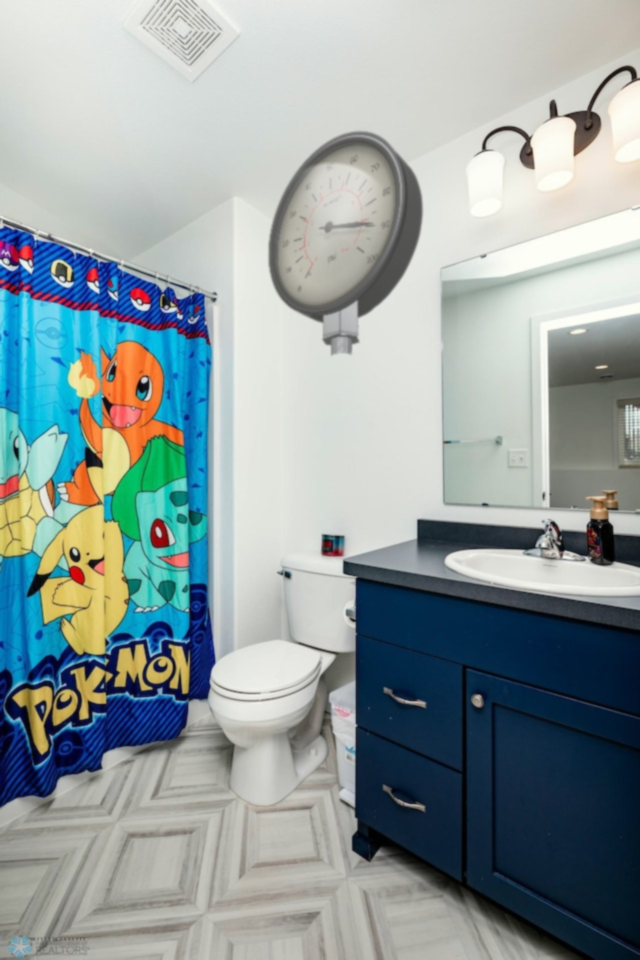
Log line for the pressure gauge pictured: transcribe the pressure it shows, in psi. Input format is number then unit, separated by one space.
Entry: 90 psi
